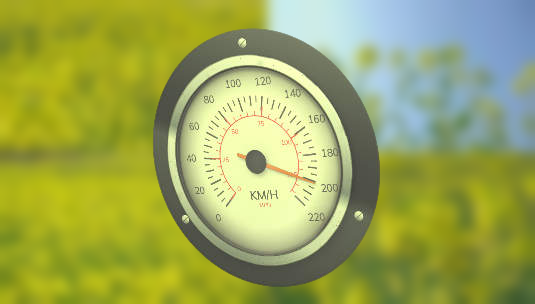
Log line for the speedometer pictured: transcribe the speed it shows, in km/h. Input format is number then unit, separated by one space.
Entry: 200 km/h
